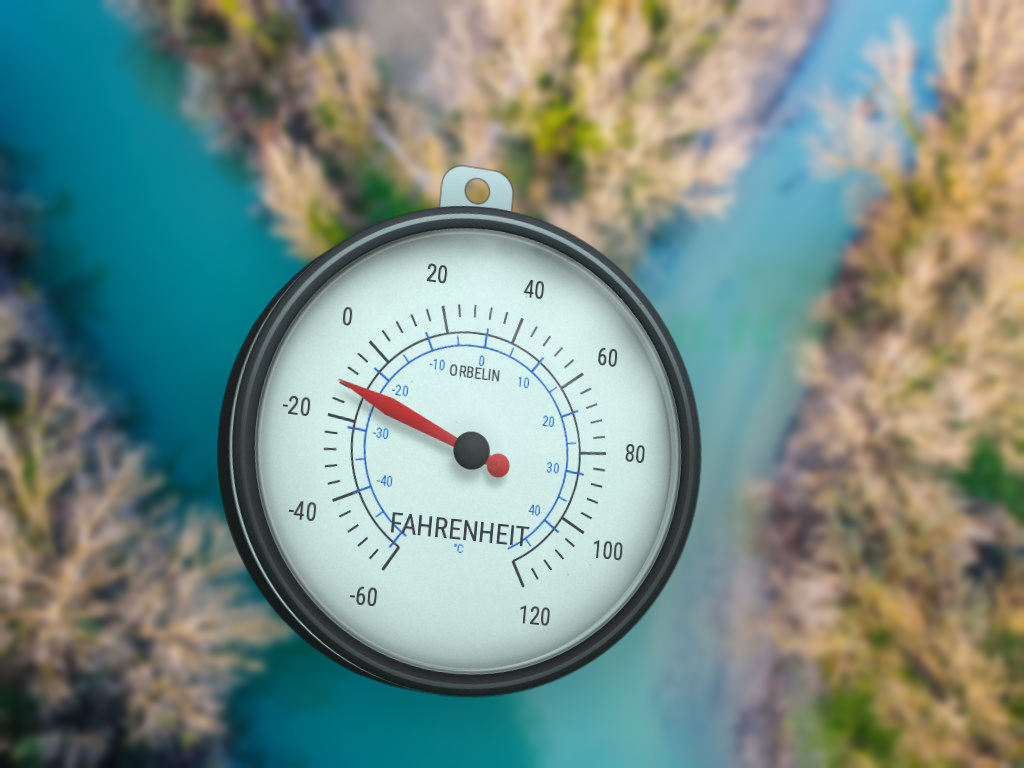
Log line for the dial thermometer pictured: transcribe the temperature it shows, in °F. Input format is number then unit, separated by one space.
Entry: -12 °F
